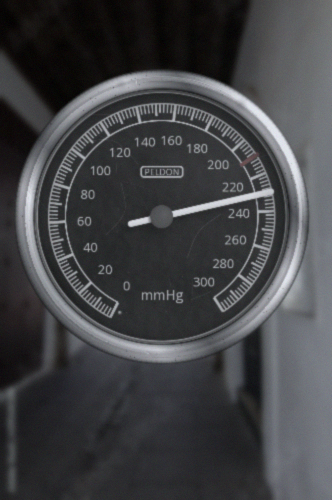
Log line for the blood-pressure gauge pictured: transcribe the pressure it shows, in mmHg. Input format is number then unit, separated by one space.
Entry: 230 mmHg
